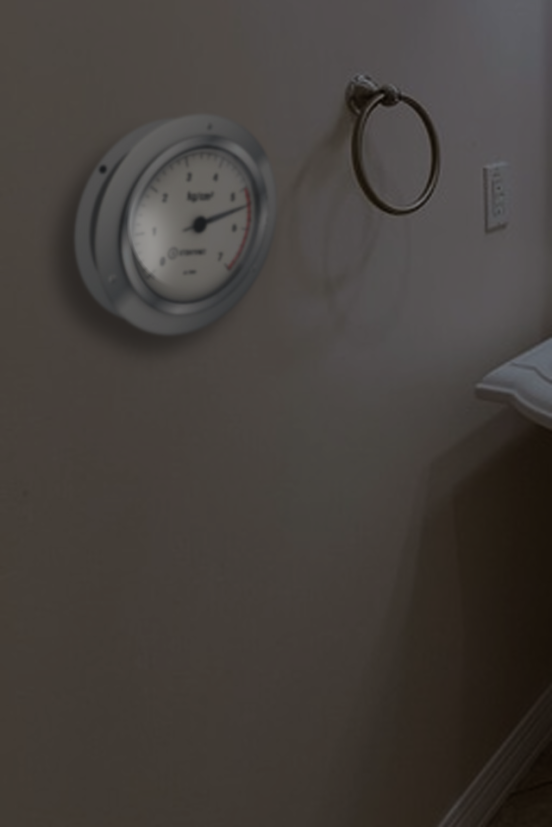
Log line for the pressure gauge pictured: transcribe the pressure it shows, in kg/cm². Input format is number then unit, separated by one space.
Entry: 5.4 kg/cm²
